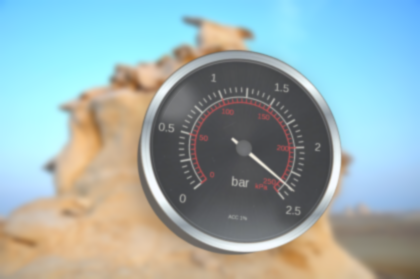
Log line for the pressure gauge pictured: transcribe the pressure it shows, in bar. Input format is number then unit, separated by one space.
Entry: 2.4 bar
